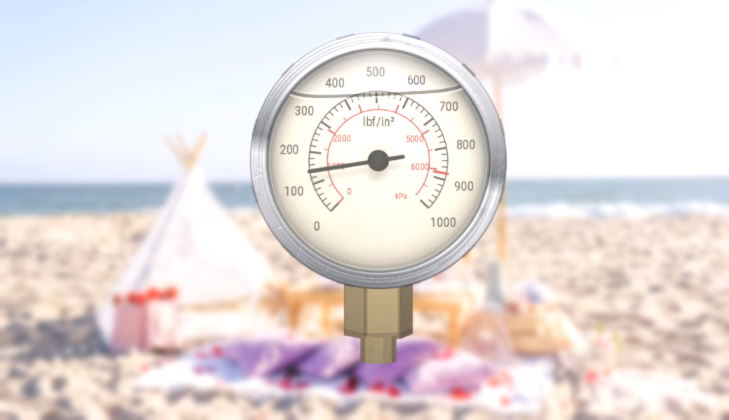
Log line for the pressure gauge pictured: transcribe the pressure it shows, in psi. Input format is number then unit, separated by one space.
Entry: 140 psi
